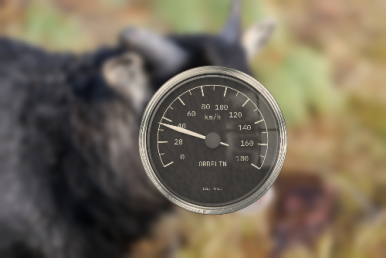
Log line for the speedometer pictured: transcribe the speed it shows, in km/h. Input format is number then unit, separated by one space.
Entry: 35 km/h
